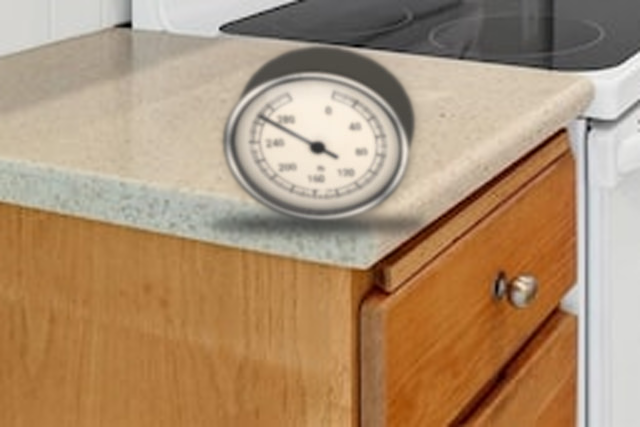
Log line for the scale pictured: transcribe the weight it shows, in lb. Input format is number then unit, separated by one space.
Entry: 270 lb
